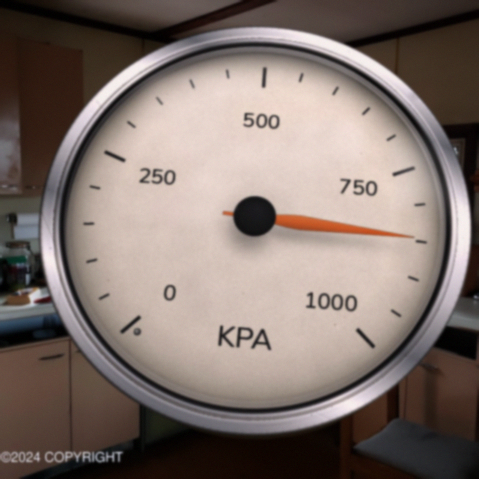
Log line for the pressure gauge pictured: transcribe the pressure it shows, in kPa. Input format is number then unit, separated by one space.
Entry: 850 kPa
